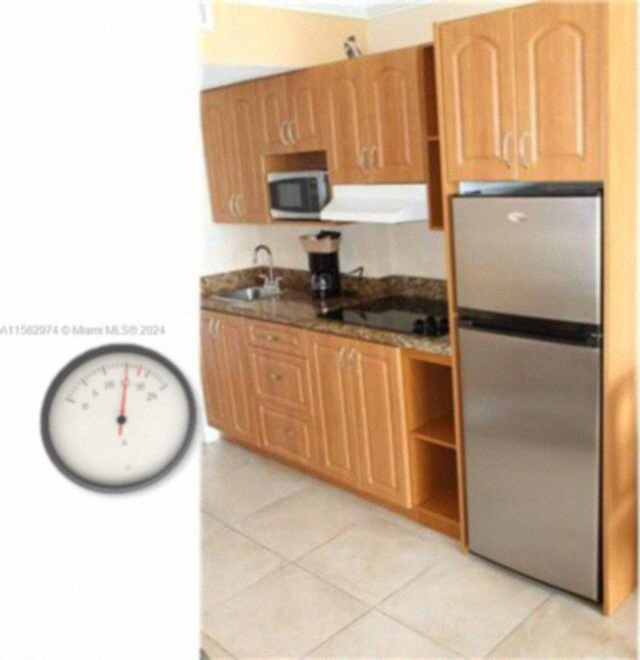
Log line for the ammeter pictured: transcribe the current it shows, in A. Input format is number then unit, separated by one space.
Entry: 15 A
